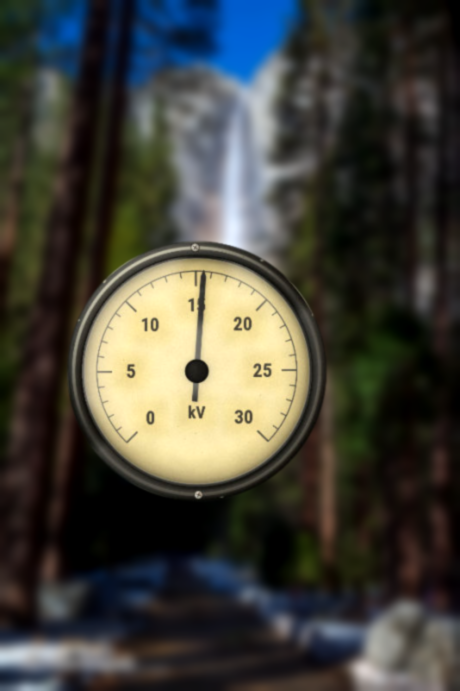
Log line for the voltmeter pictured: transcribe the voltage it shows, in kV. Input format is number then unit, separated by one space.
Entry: 15.5 kV
